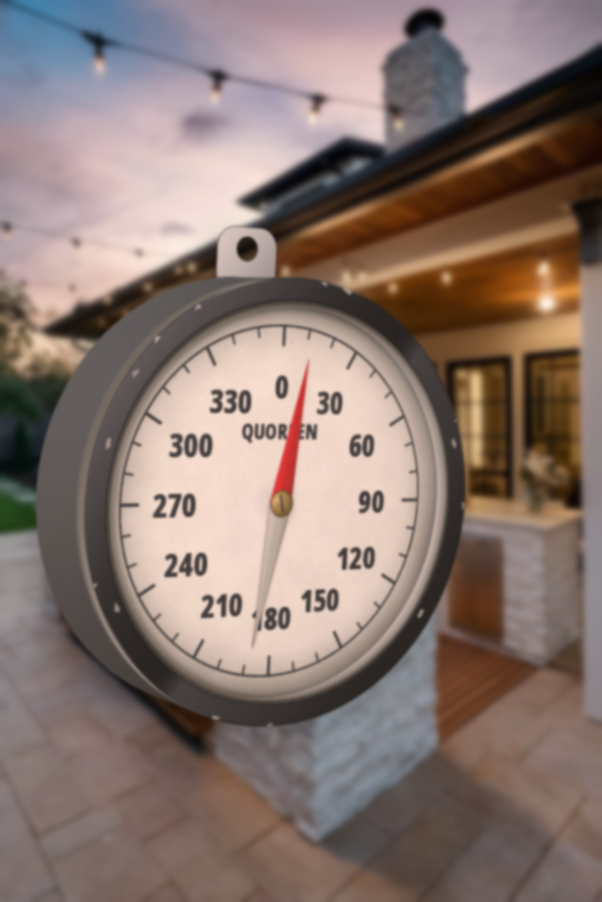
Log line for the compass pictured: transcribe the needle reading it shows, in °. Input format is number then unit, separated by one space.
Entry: 10 °
